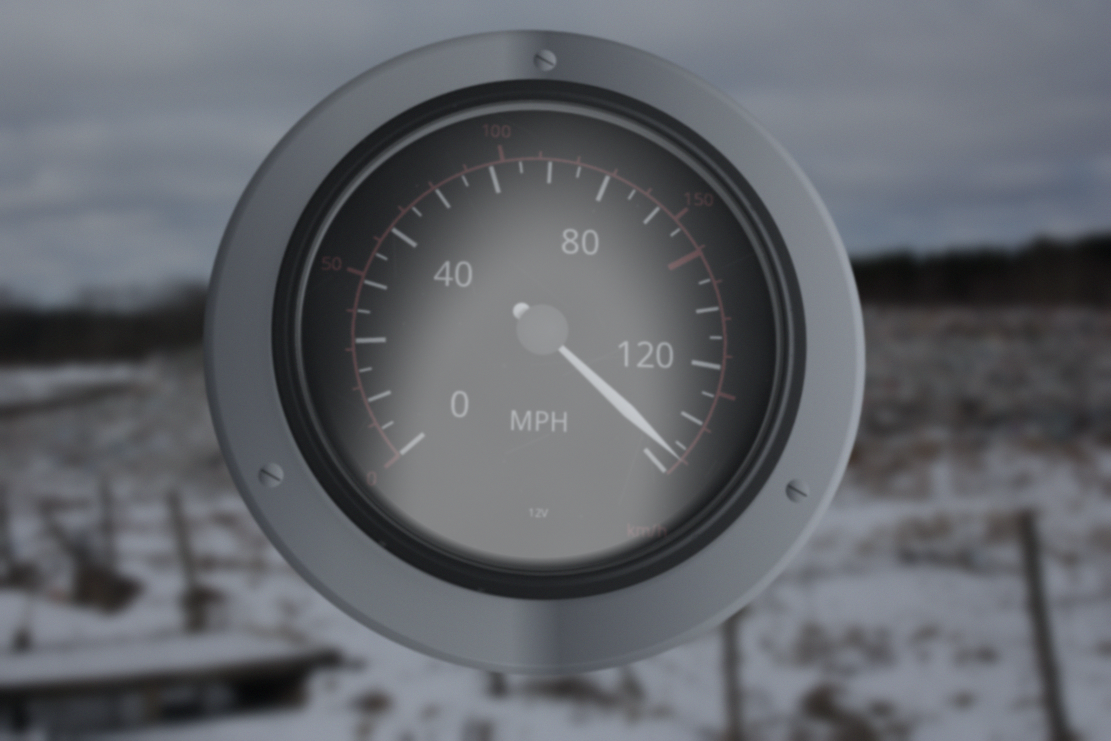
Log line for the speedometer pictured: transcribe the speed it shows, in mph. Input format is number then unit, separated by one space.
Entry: 137.5 mph
